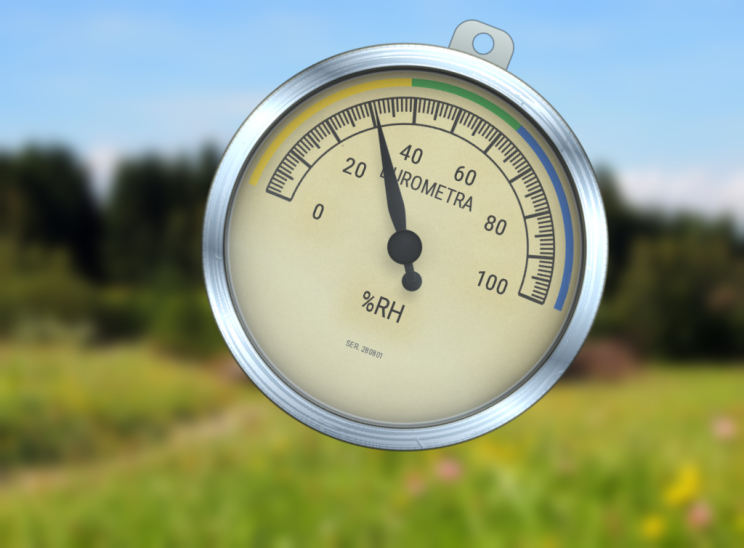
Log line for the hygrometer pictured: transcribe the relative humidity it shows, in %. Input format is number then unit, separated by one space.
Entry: 31 %
